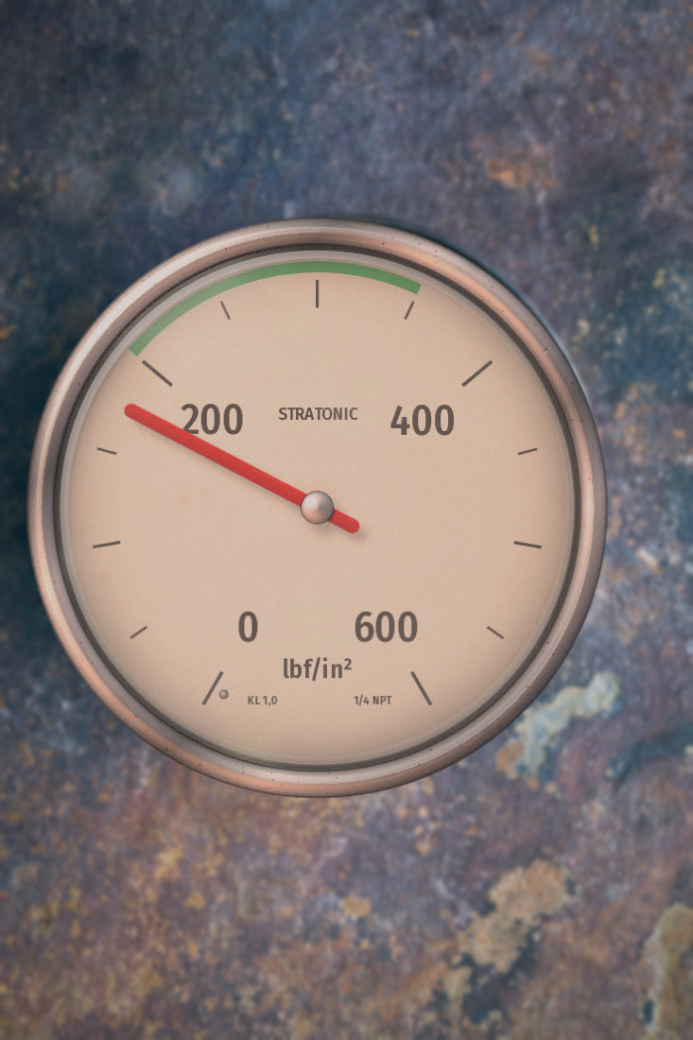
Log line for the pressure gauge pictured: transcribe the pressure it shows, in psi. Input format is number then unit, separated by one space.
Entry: 175 psi
